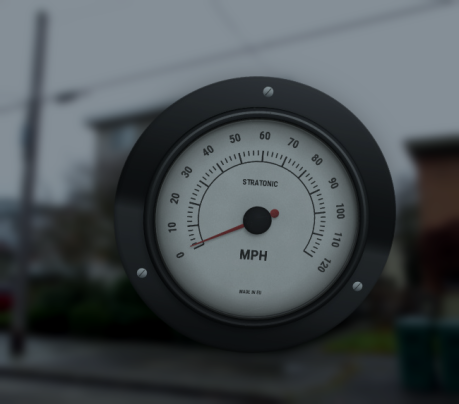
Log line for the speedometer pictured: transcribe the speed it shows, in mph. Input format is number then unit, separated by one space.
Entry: 2 mph
